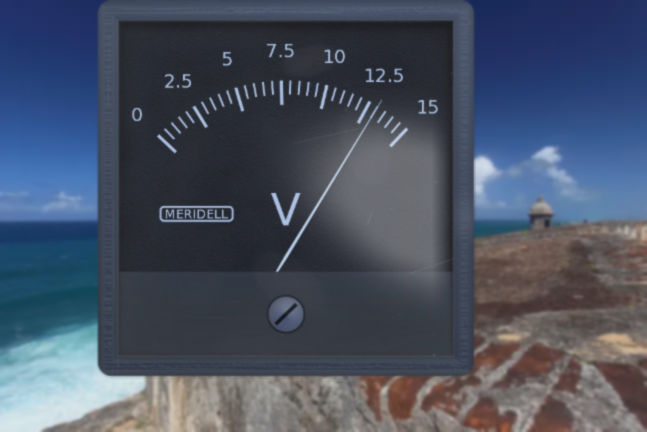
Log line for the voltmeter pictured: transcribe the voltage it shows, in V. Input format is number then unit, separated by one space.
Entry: 13 V
